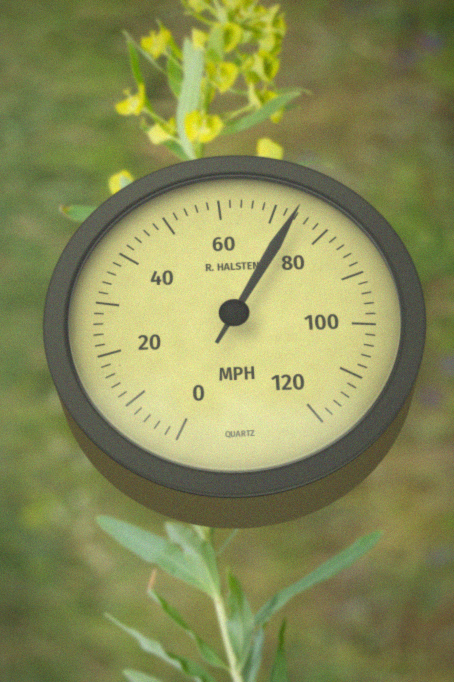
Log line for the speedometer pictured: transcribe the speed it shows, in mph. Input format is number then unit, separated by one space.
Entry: 74 mph
